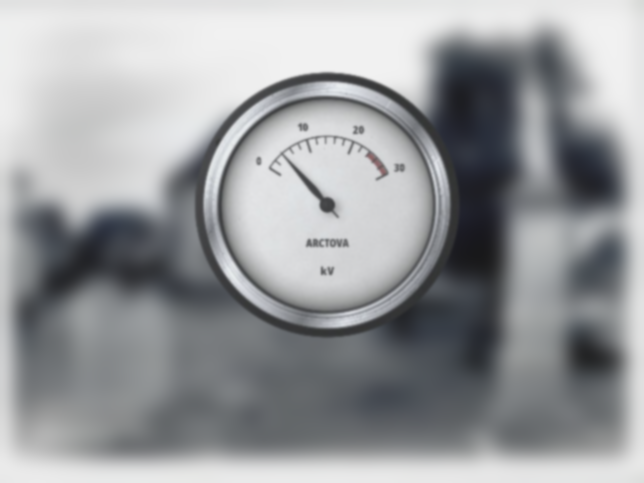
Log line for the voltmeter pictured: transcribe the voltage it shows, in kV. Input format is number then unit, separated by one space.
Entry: 4 kV
